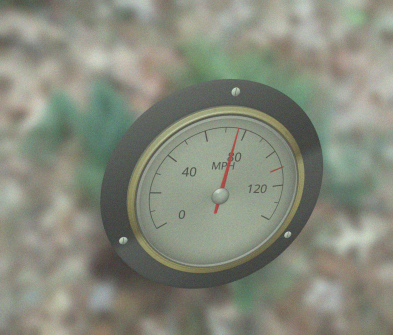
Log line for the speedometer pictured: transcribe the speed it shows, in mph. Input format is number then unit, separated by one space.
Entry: 75 mph
